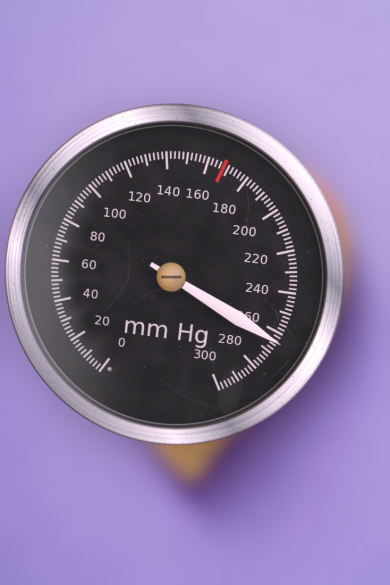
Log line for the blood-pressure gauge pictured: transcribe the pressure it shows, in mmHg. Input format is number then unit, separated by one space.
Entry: 264 mmHg
